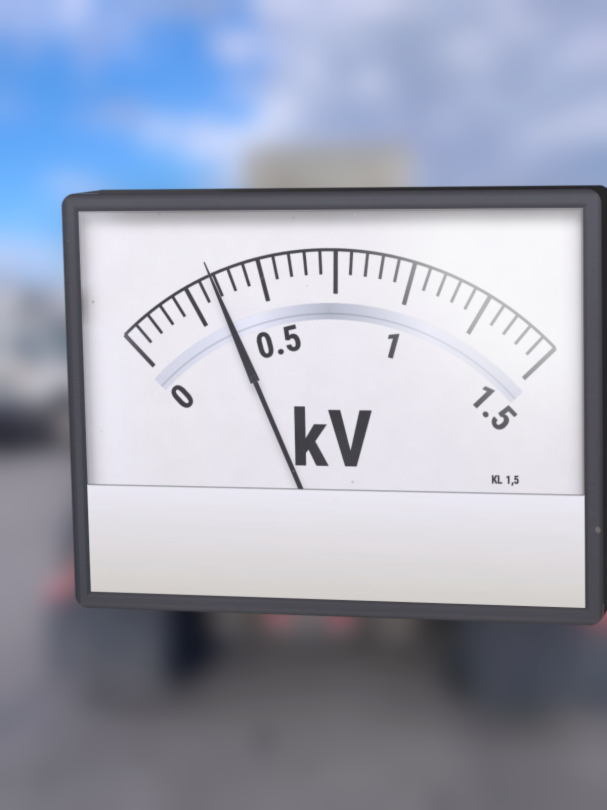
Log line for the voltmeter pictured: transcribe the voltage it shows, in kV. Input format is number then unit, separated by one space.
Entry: 0.35 kV
